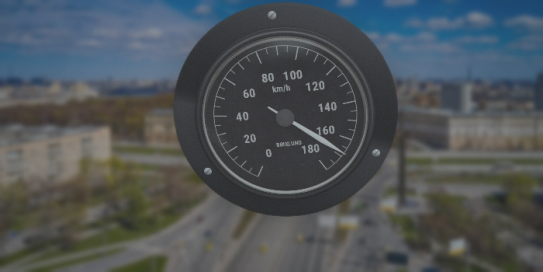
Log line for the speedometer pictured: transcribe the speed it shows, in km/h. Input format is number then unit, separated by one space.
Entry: 167.5 km/h
